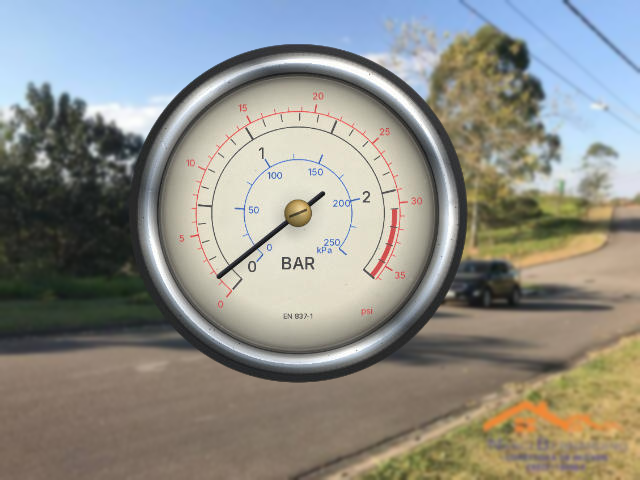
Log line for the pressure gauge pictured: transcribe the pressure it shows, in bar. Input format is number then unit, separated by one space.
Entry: 0.1 bar
